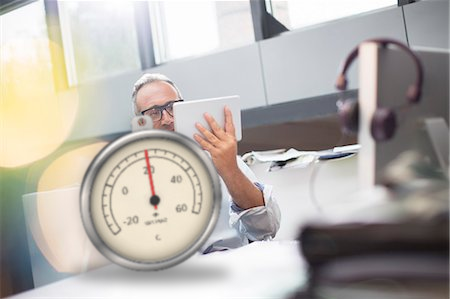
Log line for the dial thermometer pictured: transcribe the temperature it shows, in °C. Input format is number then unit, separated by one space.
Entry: 20 °C
